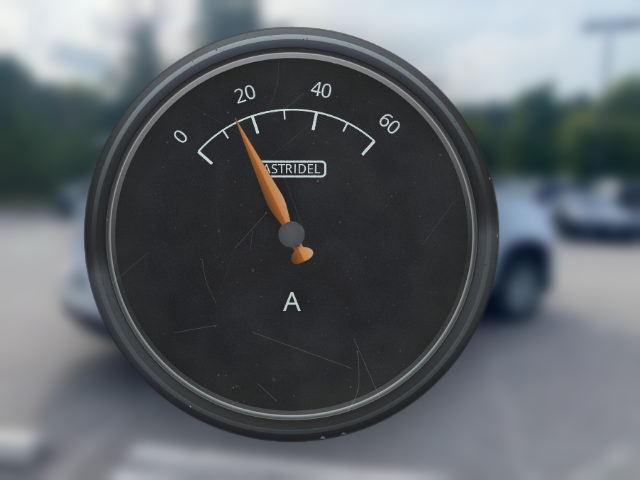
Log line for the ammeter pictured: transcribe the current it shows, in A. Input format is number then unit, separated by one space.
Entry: 15 A
